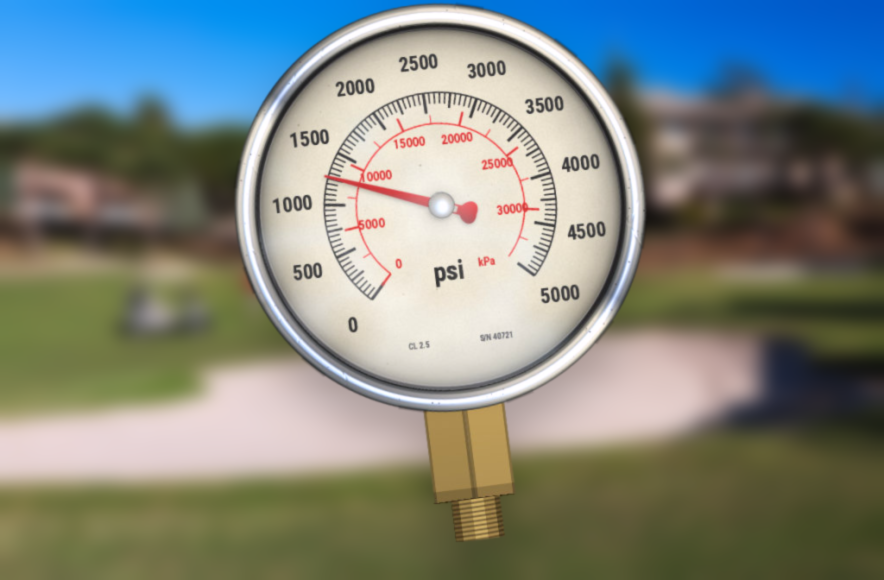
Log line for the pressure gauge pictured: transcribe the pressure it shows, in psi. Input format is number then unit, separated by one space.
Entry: 1250 psi
